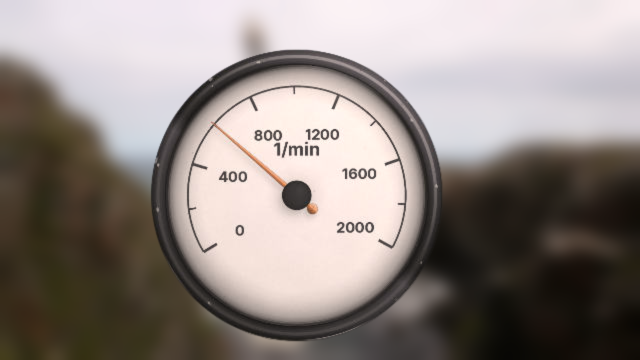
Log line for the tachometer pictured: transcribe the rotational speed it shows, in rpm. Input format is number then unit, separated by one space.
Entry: 600 rpm
